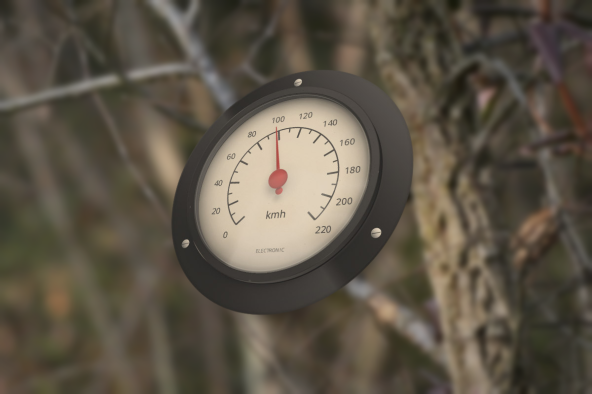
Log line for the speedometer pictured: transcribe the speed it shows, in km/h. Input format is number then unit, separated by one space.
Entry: 100 km/h
